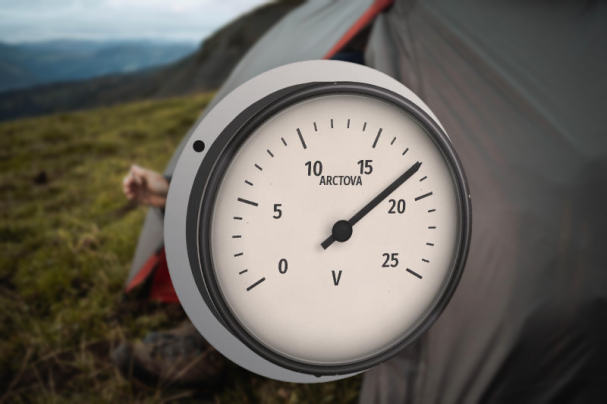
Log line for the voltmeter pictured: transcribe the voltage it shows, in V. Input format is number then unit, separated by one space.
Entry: 18 V
